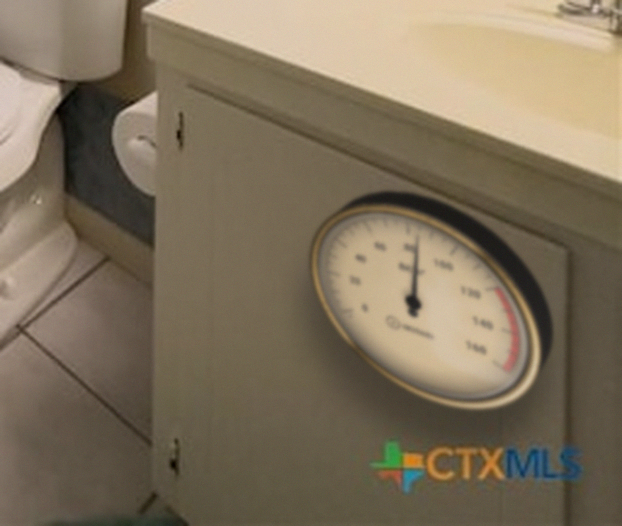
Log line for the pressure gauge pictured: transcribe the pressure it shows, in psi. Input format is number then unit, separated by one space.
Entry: 85 psi
